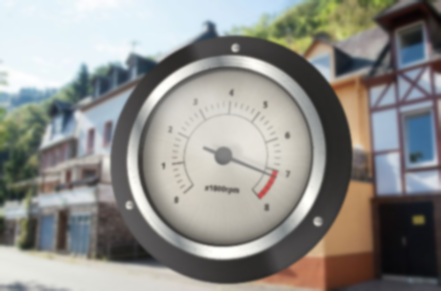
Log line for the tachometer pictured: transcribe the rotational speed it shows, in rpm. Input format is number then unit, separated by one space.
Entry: 7200 rpm
